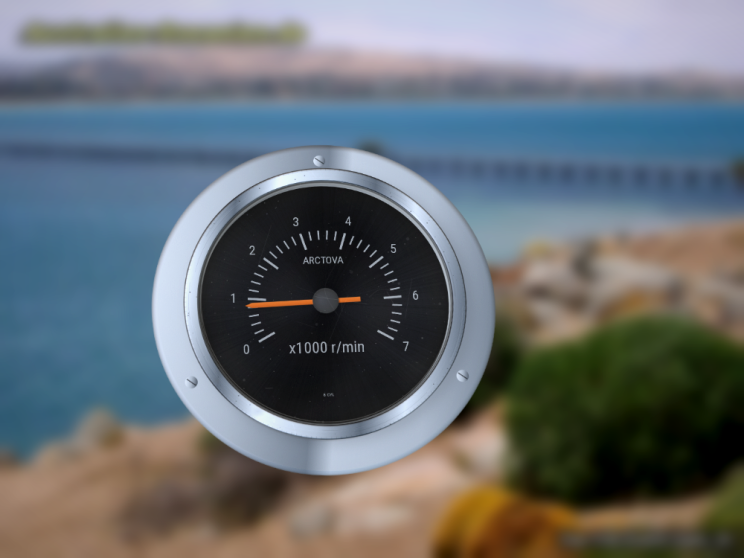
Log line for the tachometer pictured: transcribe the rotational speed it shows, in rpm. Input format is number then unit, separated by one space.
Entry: 800 rpm
